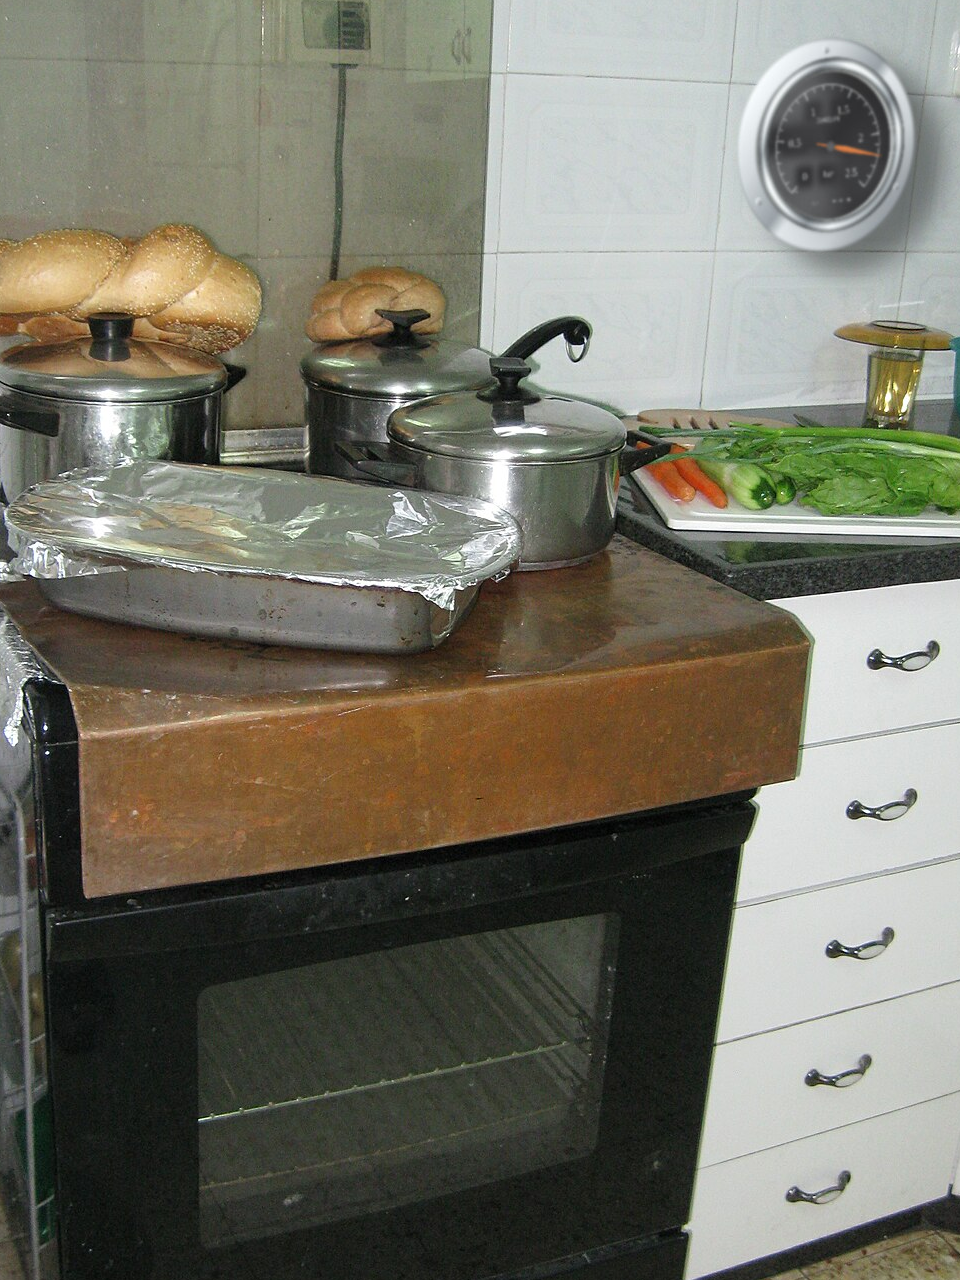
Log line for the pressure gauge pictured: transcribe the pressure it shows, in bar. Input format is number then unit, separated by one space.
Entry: 2.2 bar
